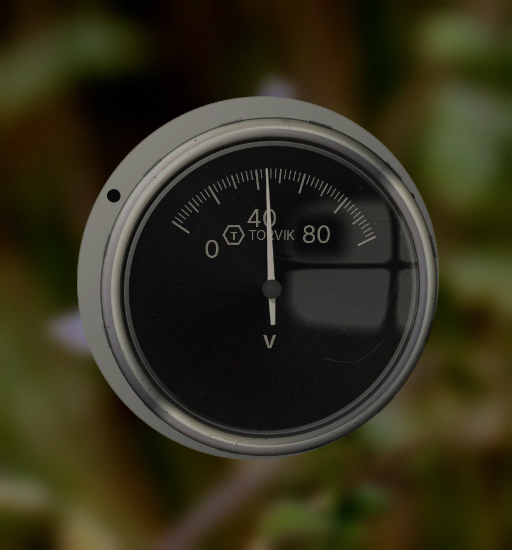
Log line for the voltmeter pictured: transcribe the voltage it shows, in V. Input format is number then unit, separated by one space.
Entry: 44 V
